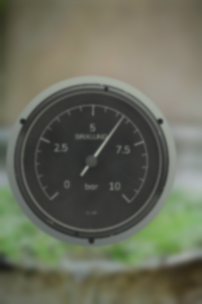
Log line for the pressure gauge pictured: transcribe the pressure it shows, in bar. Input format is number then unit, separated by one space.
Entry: 6.25 bar
